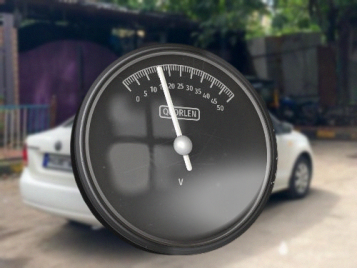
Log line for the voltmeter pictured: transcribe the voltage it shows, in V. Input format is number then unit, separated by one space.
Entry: 15 V
